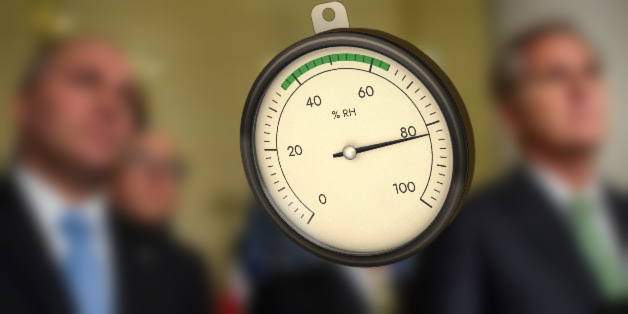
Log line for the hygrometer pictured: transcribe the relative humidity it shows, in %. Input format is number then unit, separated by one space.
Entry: 82 %
